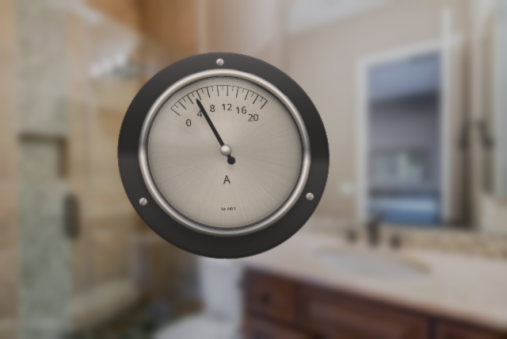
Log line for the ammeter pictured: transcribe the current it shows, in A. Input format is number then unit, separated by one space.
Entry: 5 A
